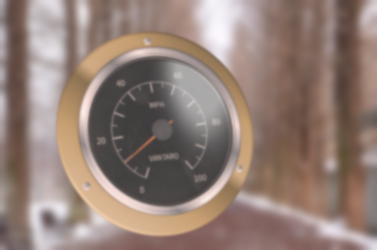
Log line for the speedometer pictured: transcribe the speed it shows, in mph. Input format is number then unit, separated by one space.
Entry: 10 mph
